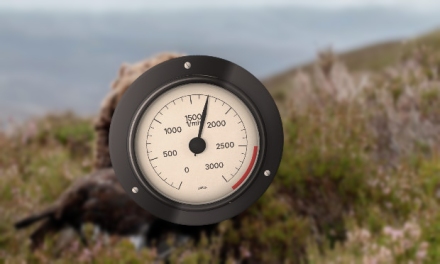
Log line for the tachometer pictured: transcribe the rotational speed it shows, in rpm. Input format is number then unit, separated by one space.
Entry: 1700 rpm
